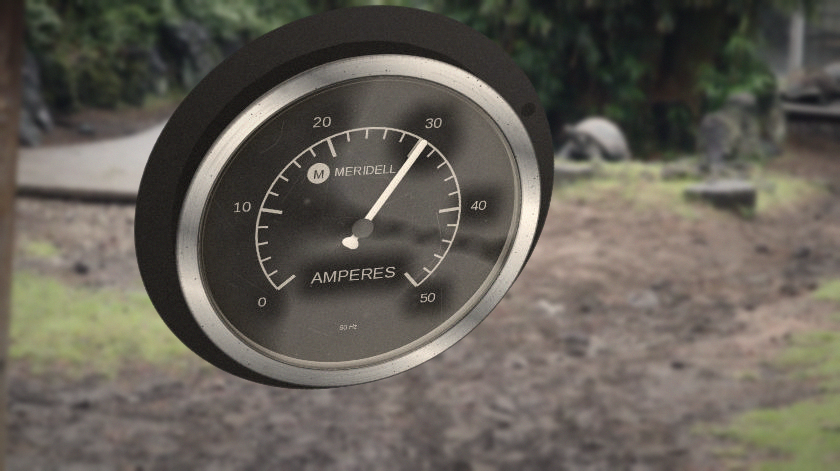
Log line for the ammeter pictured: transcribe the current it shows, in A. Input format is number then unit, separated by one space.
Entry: 30 A
